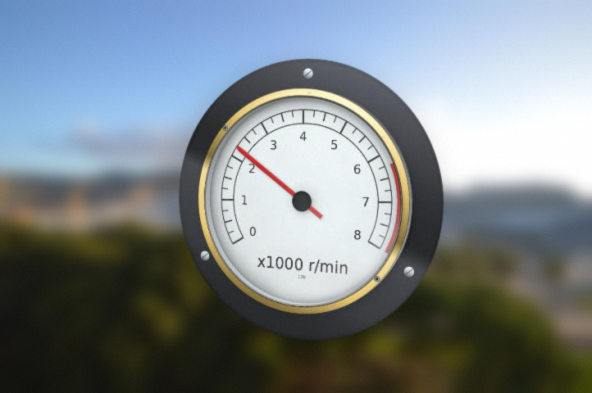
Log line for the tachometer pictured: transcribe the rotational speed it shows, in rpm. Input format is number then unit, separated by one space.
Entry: 2250 rpm
